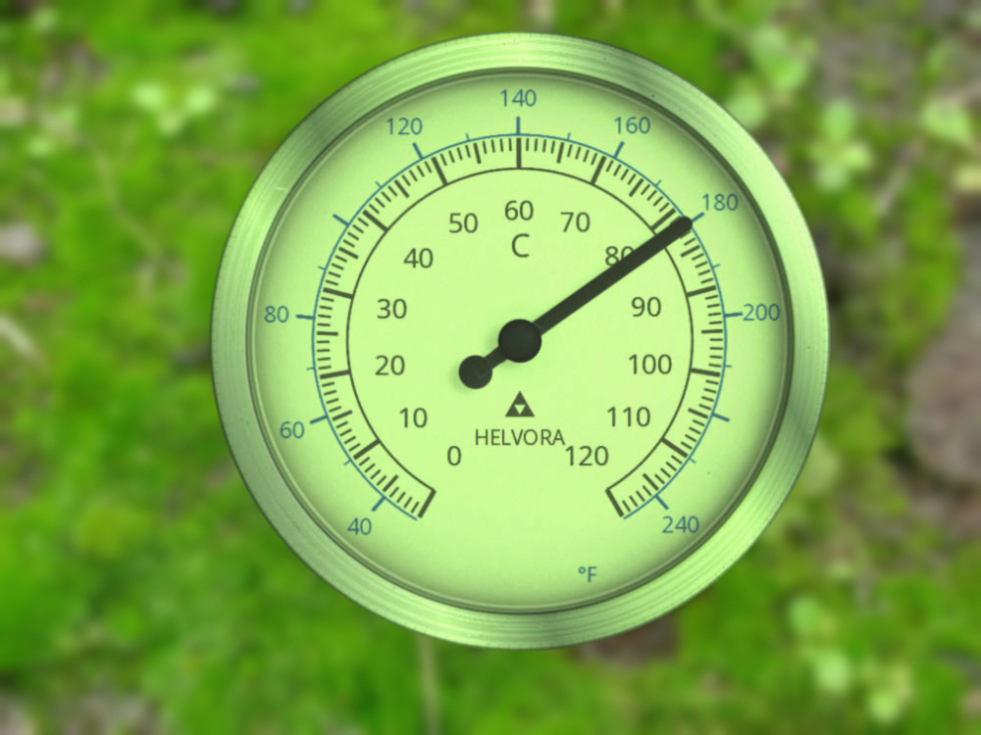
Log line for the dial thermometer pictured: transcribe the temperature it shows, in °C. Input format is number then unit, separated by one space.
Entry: 82 °C
